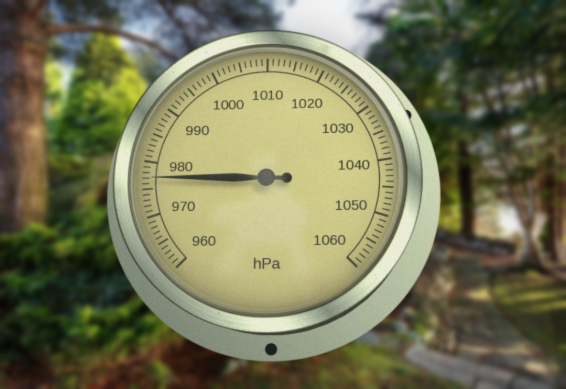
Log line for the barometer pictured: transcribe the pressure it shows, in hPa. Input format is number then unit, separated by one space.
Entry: 977 hPa
